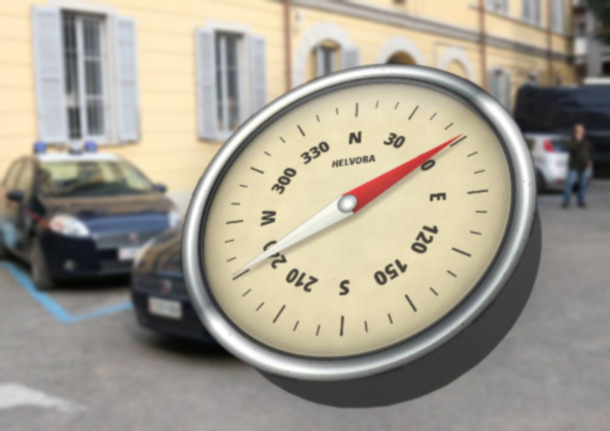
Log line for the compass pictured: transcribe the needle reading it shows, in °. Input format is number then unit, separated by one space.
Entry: 60 °
